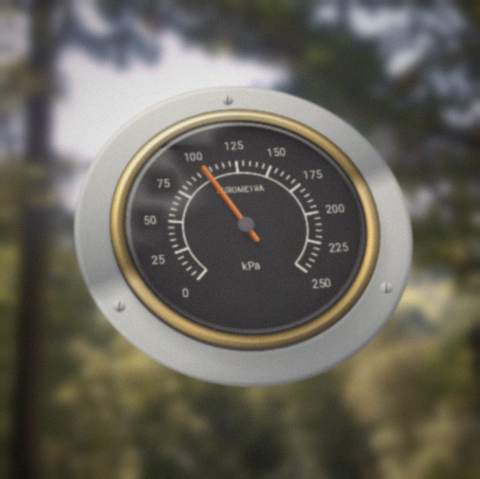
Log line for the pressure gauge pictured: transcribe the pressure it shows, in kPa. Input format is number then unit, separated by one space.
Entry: 100 kPa
